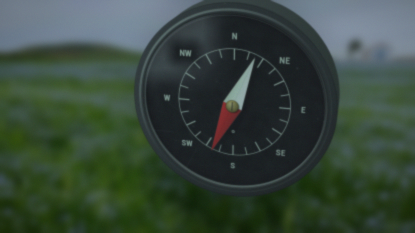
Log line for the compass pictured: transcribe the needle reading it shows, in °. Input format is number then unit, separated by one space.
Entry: 202.5 °
